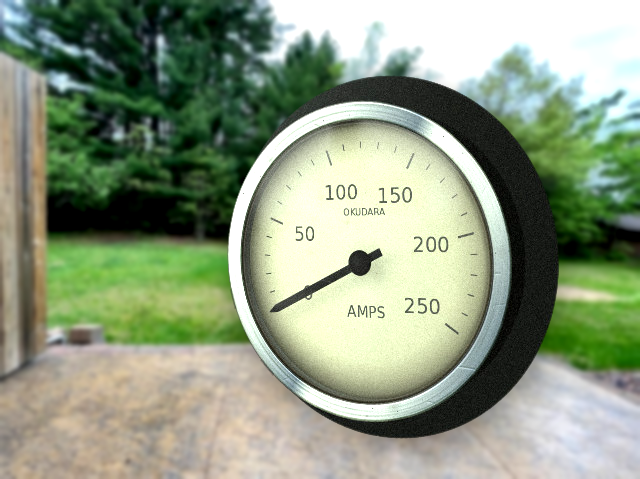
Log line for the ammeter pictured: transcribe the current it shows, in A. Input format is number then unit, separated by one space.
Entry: 0 A
